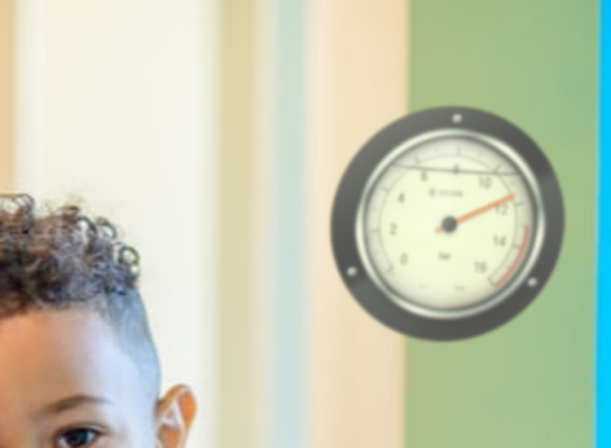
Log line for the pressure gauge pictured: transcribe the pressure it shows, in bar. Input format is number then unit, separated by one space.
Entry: 11.5 bar
